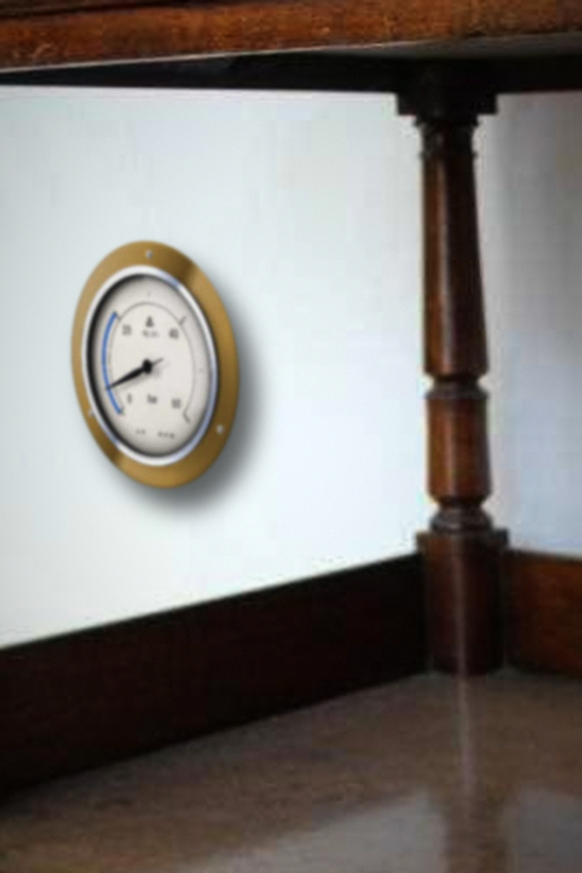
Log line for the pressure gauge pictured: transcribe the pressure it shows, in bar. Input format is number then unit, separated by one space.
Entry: 5 bar
